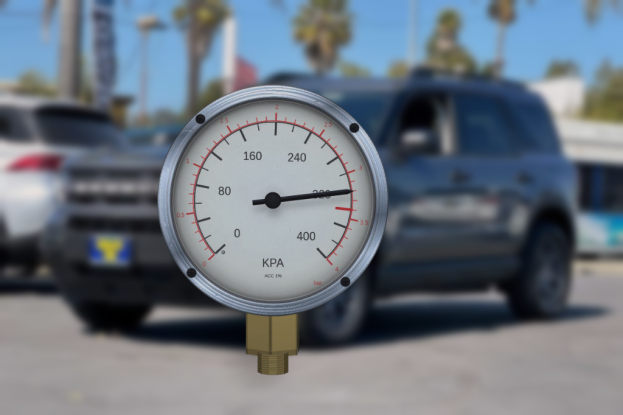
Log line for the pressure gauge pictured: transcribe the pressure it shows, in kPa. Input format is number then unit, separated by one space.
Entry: 320 kPa
